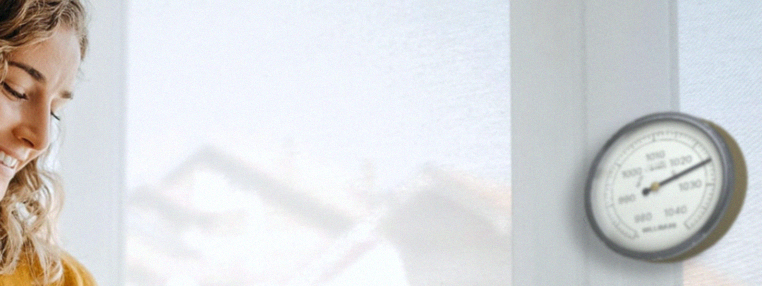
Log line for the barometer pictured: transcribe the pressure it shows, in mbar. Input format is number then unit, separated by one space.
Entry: 1025 mbar
